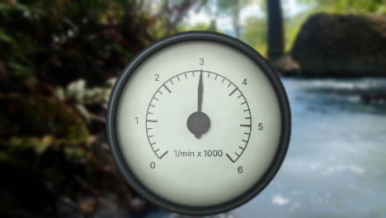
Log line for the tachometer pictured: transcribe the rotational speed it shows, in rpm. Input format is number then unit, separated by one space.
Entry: 3000 rpm
